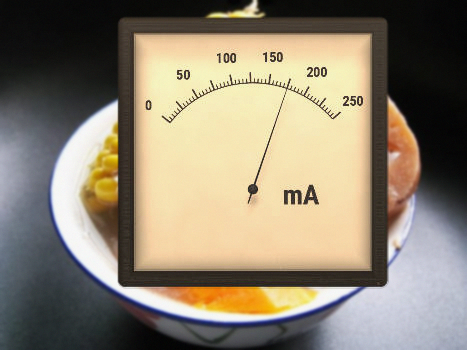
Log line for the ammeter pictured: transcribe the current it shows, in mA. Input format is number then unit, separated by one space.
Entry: 175 mA
